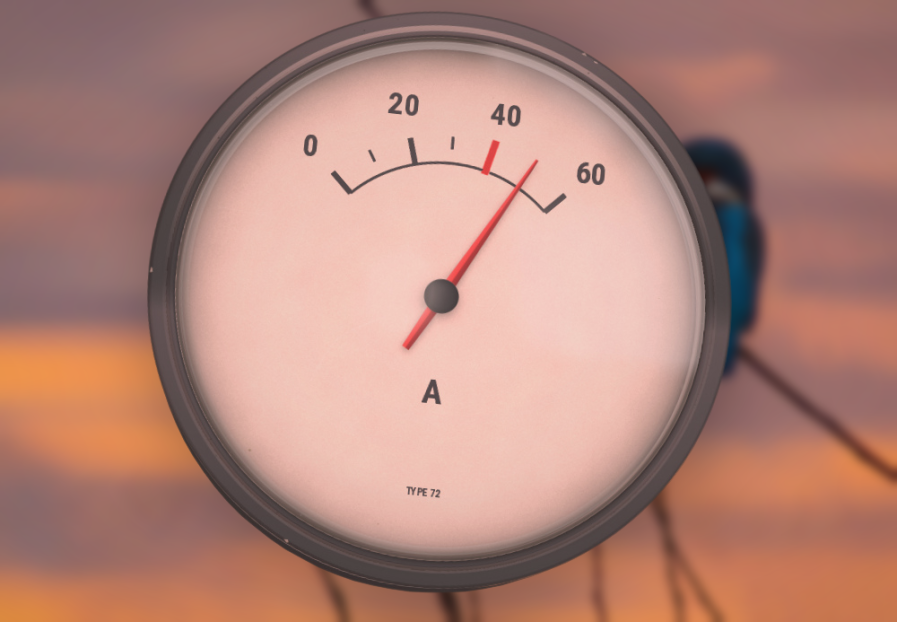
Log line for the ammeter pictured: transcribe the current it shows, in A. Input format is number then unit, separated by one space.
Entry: 50 A
